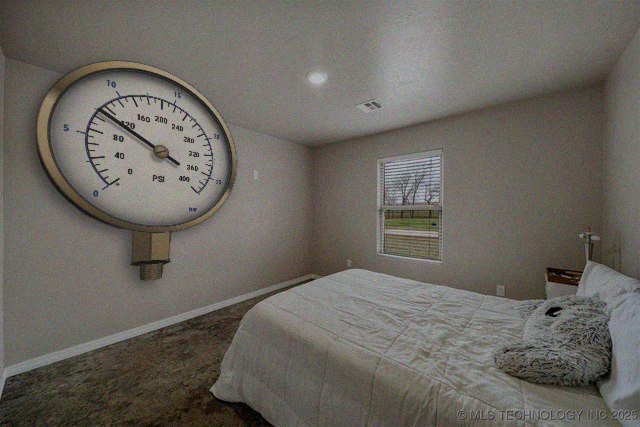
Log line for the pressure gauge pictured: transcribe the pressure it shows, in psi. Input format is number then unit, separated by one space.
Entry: 110 psi
